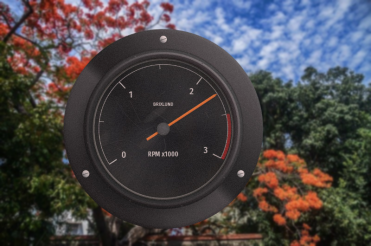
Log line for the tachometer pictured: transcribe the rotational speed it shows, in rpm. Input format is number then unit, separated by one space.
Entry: 2250 rpm
